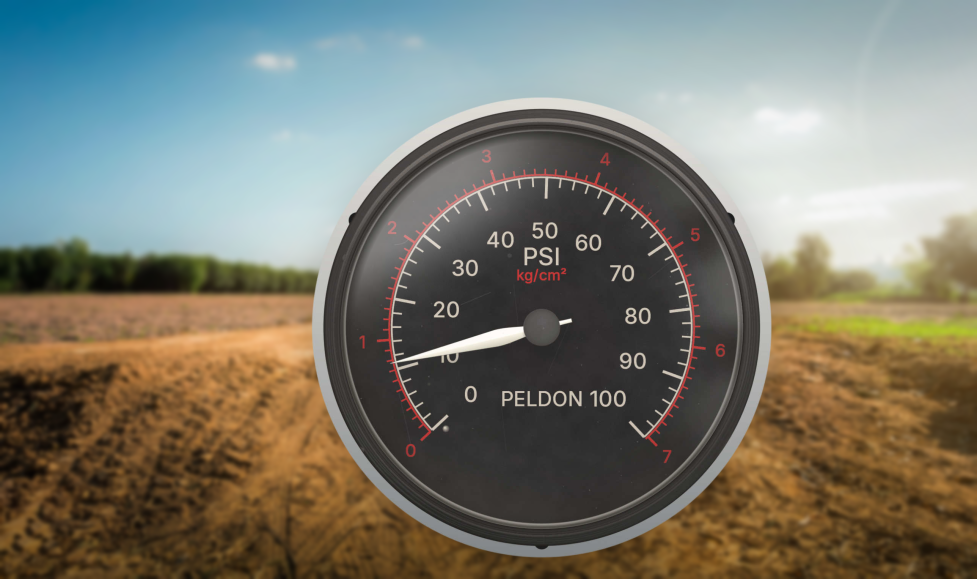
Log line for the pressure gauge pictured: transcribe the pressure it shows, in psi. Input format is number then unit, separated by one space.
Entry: 11 psi
